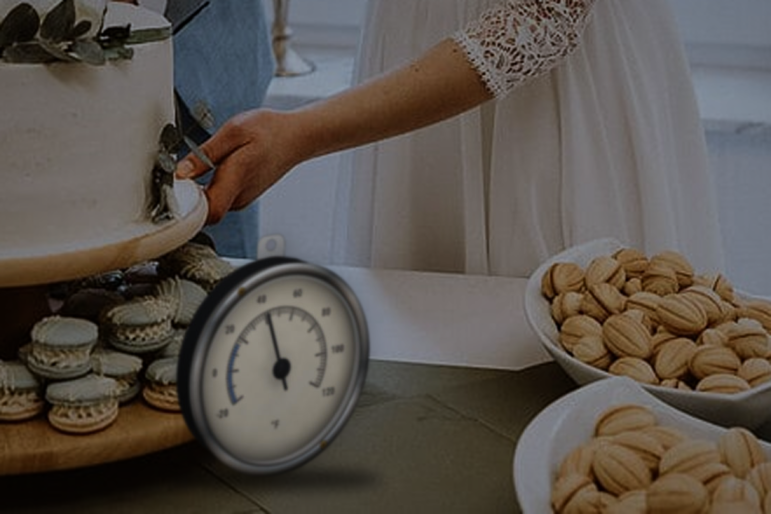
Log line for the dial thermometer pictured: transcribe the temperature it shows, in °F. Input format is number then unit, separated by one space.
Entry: 40 °F
